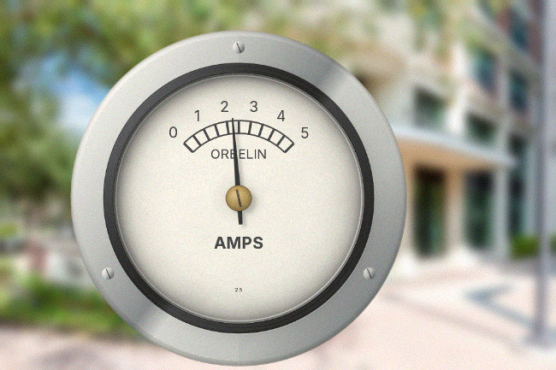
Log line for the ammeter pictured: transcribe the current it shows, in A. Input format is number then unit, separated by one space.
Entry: 2.25 A
